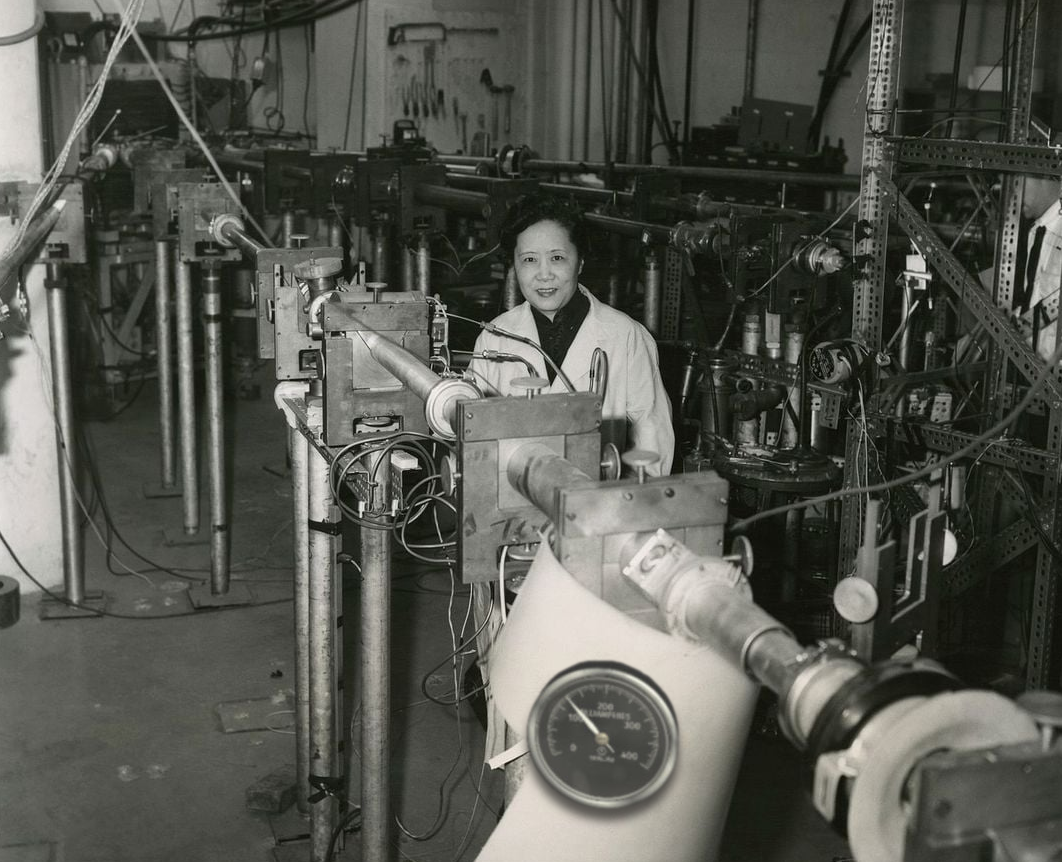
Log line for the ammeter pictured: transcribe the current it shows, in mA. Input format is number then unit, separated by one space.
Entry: 125 mA
